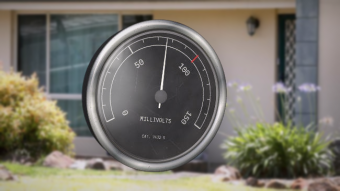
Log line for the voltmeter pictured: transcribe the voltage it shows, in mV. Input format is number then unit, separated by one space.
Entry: 75 mV
